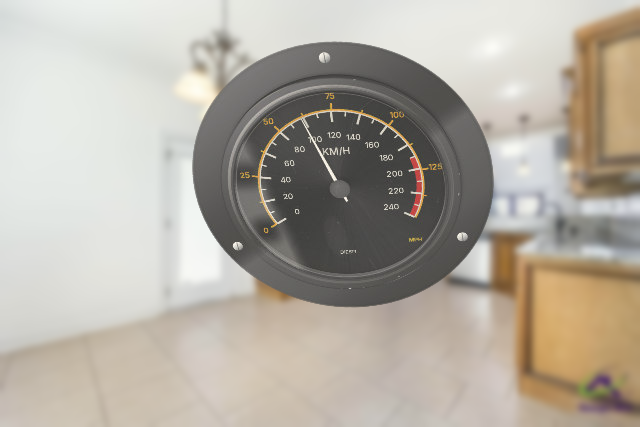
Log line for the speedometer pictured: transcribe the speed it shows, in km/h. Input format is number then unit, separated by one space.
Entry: 100 km/h
